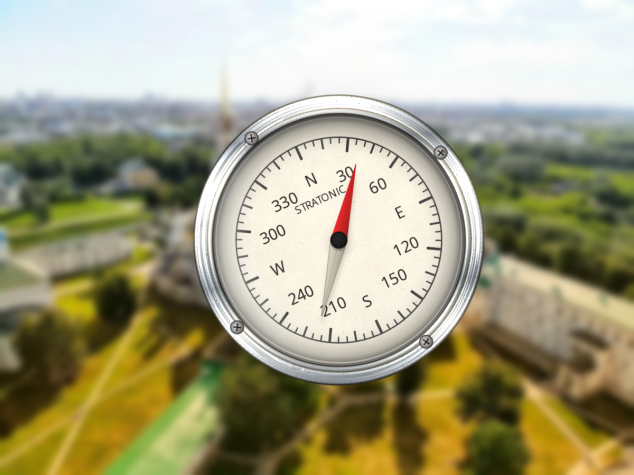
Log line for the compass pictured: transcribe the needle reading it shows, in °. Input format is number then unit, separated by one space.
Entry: 37.5 °
